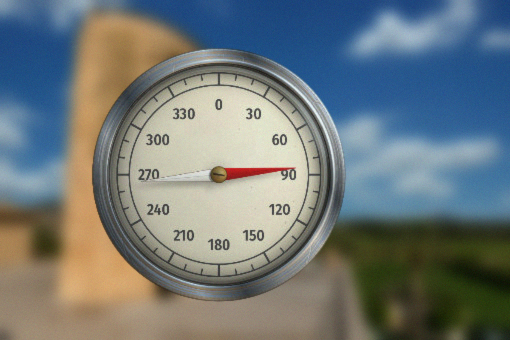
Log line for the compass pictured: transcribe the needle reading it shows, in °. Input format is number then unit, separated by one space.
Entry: 85 °
